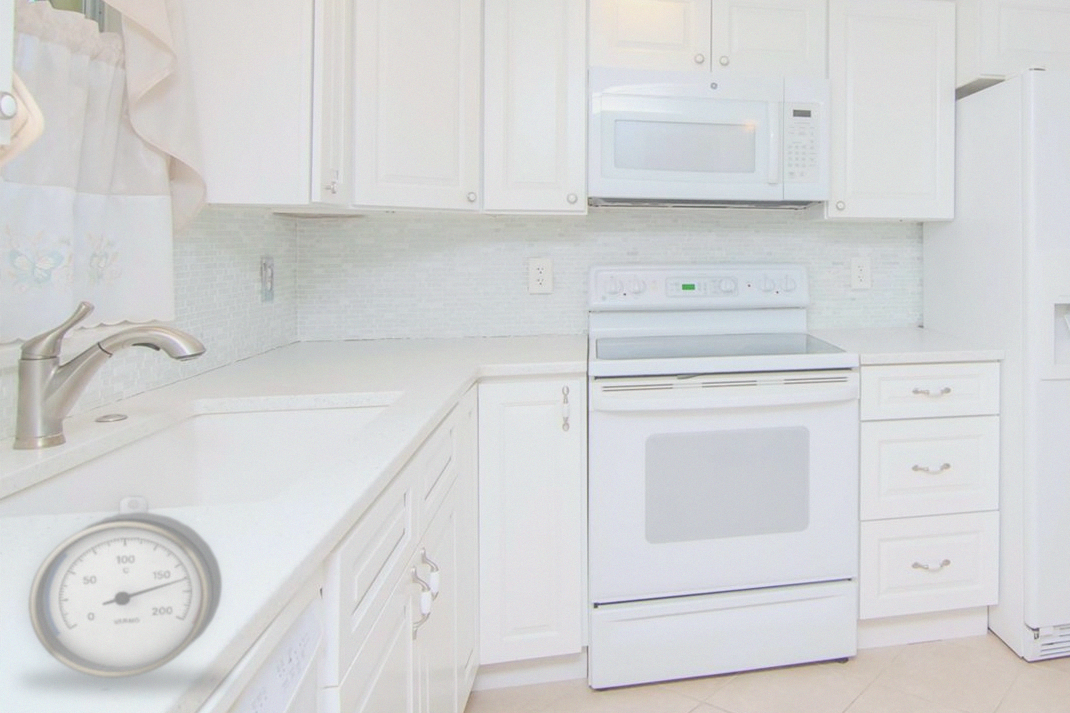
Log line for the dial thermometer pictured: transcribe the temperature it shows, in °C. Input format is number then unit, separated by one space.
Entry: 162.5 °C
